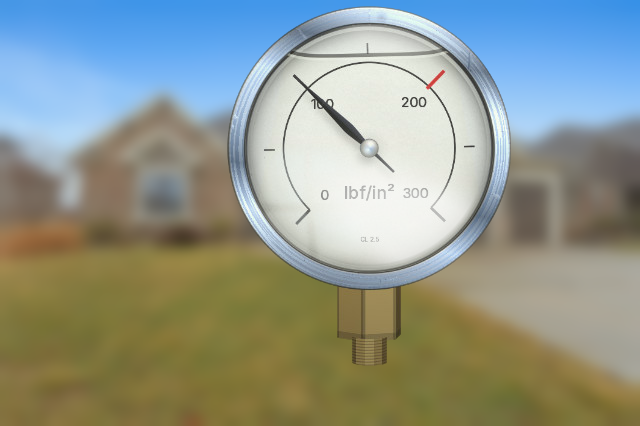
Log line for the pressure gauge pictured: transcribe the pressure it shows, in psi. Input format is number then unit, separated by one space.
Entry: 100 psi
